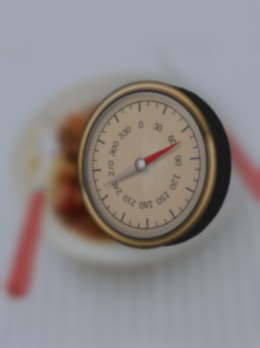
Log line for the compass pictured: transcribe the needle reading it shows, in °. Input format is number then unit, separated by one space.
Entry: 70 °
